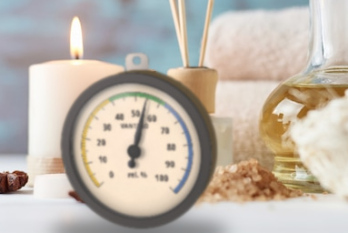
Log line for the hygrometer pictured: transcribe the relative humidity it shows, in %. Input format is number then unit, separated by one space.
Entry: 55 %
